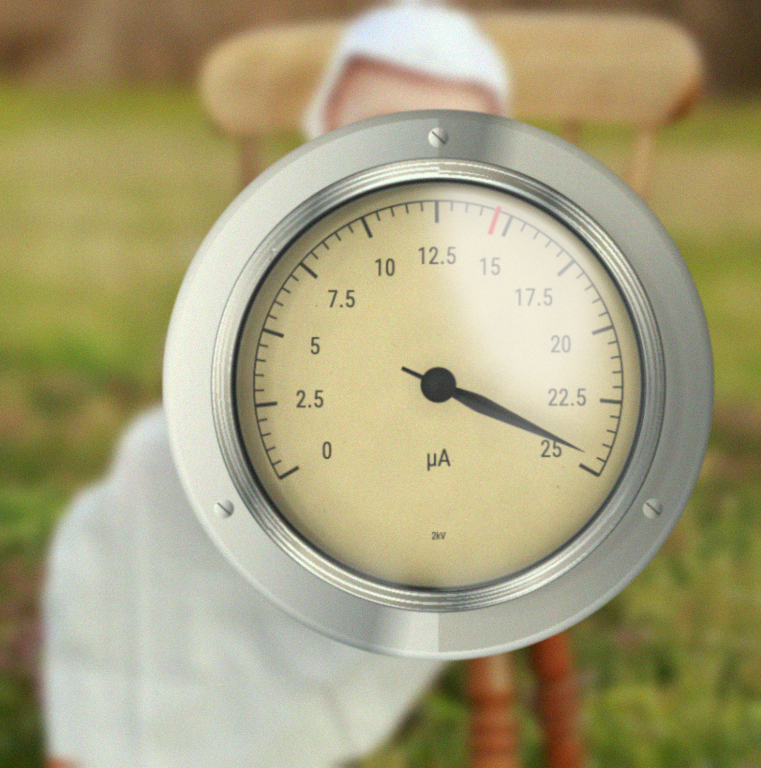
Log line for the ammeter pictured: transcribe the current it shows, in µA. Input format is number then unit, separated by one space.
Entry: 24.5 µA
